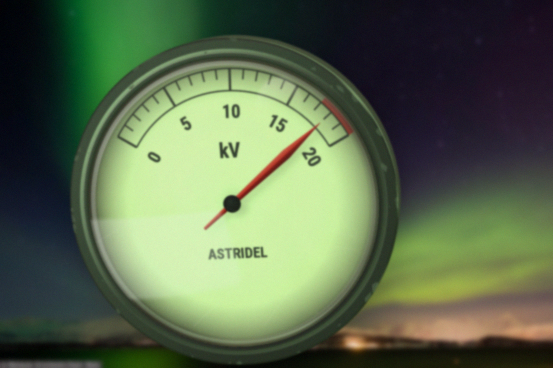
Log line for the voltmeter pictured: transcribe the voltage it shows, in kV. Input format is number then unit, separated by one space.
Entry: 18 kV
